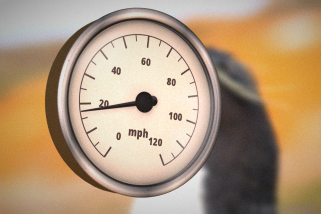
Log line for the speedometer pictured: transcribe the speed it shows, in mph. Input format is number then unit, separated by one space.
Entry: 17.5 mph
